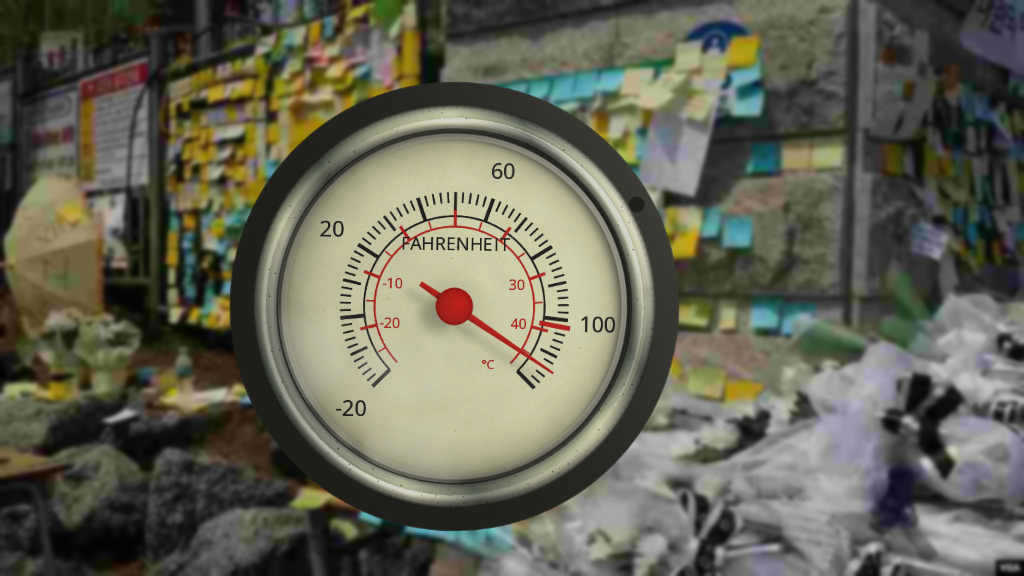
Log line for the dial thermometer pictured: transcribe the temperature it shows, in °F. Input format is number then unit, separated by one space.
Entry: 114 °F
